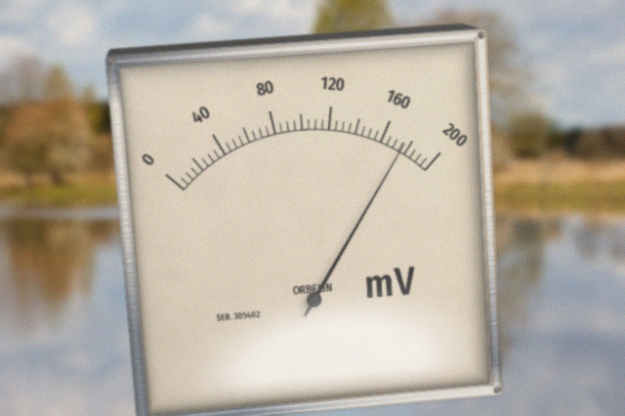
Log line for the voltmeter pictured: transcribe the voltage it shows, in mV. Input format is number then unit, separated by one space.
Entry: 175 mV
